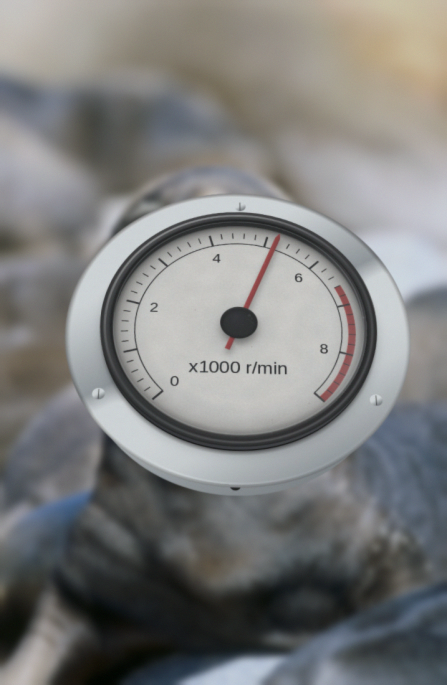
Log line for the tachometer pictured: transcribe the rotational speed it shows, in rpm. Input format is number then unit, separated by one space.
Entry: 5200 rpm
